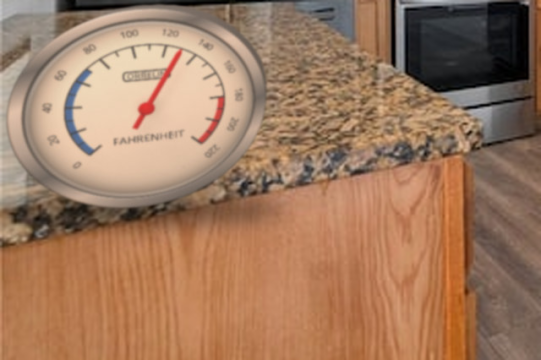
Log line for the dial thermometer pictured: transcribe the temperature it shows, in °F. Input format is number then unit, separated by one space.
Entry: 130 °F
